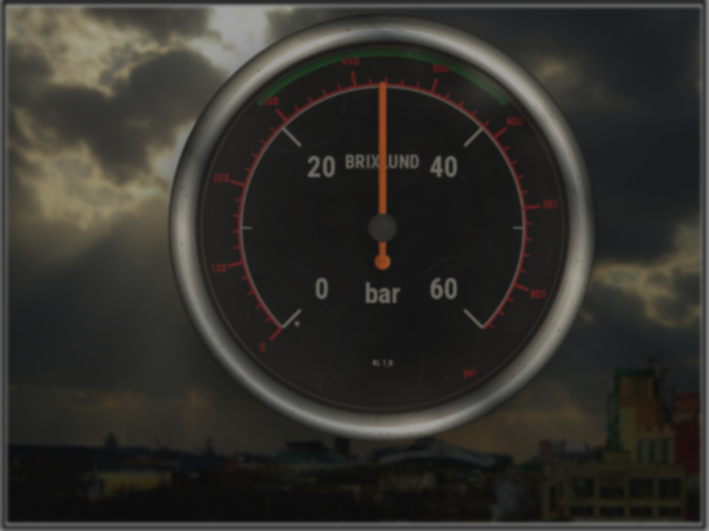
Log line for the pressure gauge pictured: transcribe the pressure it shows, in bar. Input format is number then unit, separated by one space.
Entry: 30 bar
